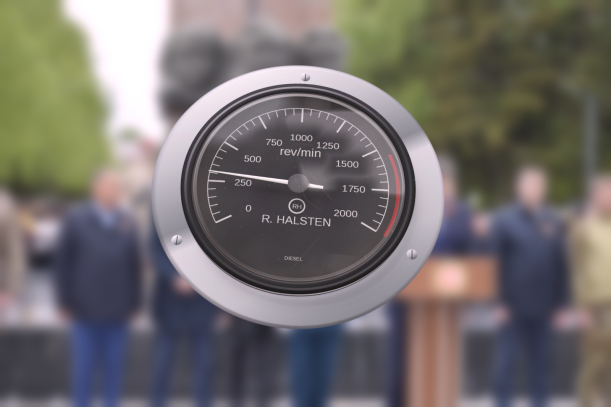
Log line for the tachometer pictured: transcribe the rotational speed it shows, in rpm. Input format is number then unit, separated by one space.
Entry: 300 rpm
